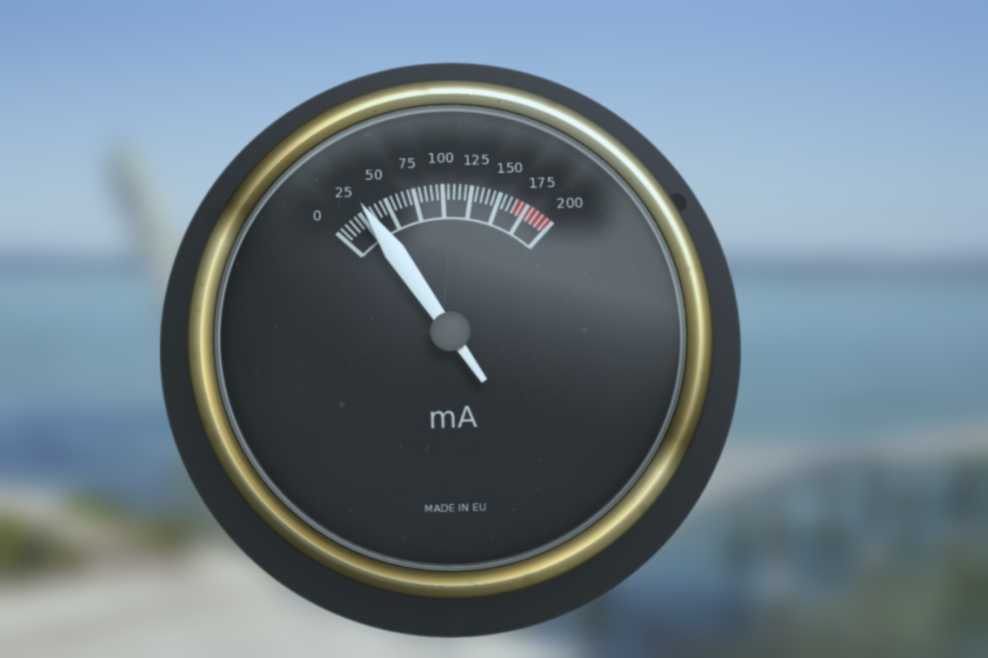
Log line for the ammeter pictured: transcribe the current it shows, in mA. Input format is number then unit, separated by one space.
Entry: 30 mA
